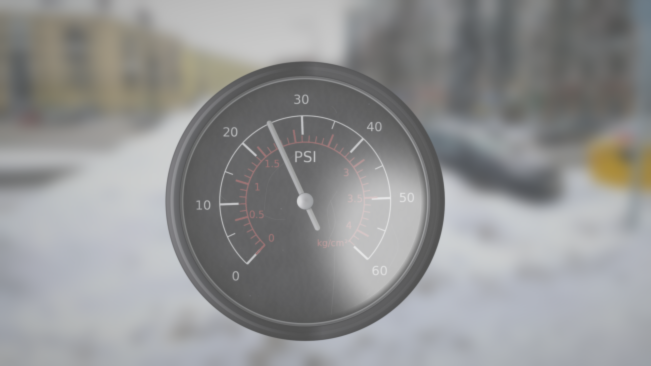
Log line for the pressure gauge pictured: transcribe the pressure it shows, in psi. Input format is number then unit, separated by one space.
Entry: 25 psi
